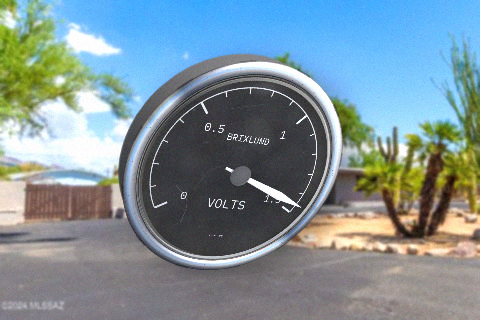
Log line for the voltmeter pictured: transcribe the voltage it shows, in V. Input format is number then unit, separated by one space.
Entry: 1.45 V
